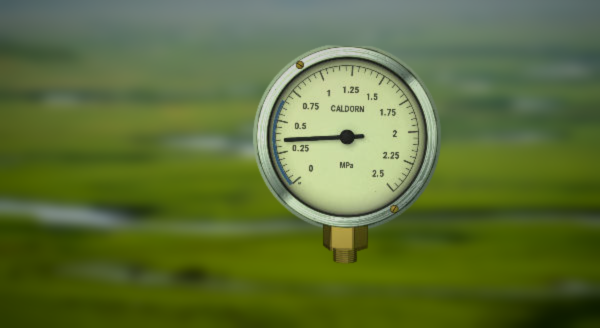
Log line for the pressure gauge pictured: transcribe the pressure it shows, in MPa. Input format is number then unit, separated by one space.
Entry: 0.35 MPa
